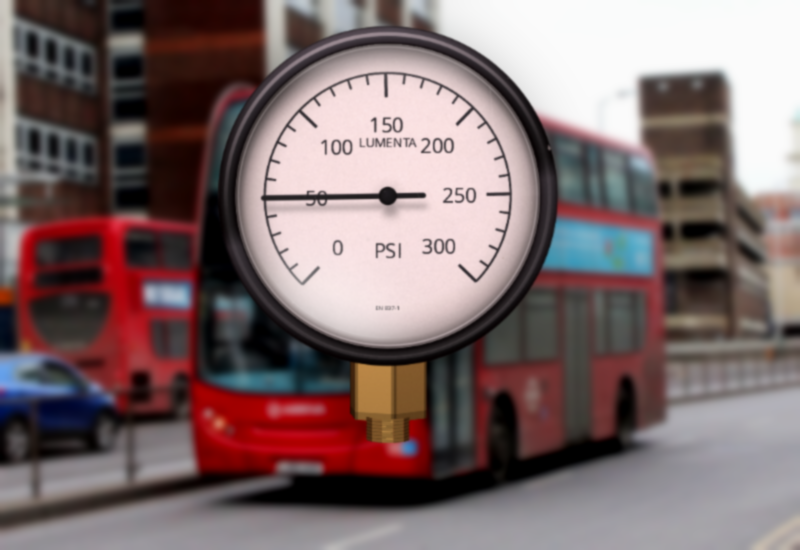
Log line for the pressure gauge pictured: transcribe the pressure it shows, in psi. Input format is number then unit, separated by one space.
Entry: 50 psi
